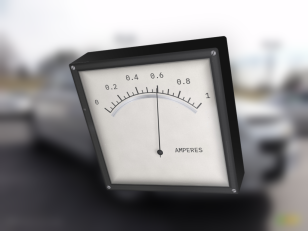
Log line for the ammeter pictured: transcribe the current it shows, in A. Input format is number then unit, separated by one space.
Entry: 0.6 A
